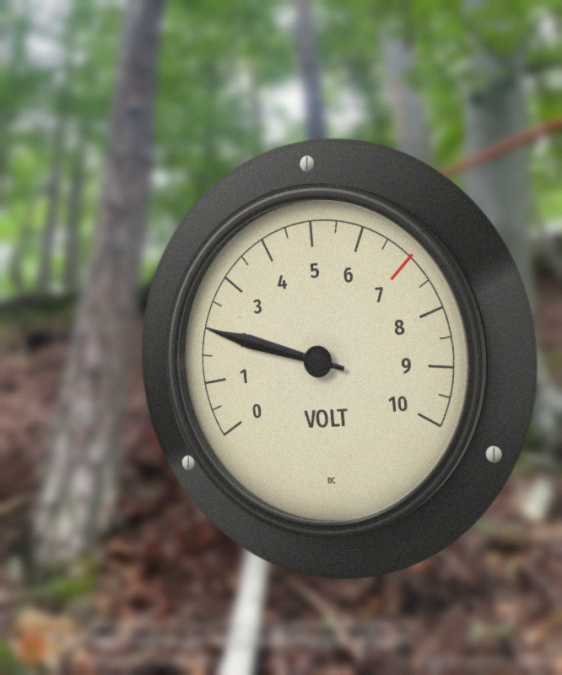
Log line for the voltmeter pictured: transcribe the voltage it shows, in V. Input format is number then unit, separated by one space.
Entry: 2 V
